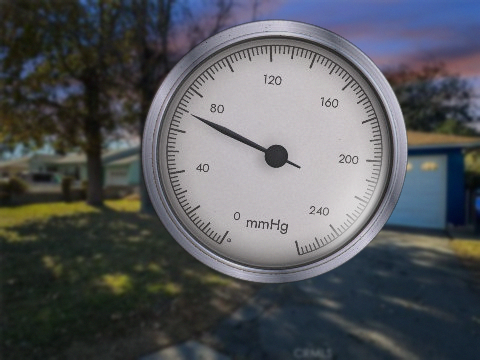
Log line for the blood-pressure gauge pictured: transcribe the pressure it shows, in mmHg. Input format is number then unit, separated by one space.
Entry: 70 mmHg
